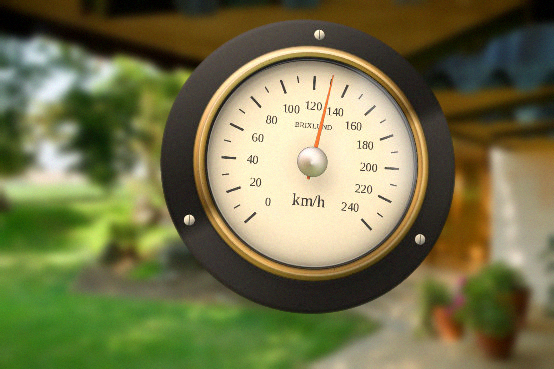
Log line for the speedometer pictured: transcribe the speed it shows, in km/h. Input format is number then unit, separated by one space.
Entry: 130 km/h
